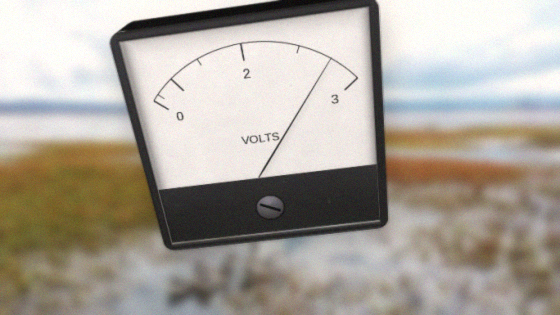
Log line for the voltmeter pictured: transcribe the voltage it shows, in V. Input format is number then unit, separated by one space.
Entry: 2.75 V
